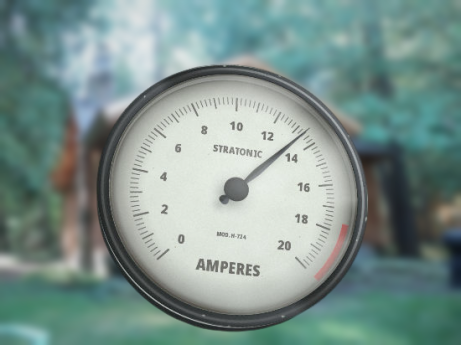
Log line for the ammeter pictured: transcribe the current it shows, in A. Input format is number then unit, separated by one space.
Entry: 13.4 A
